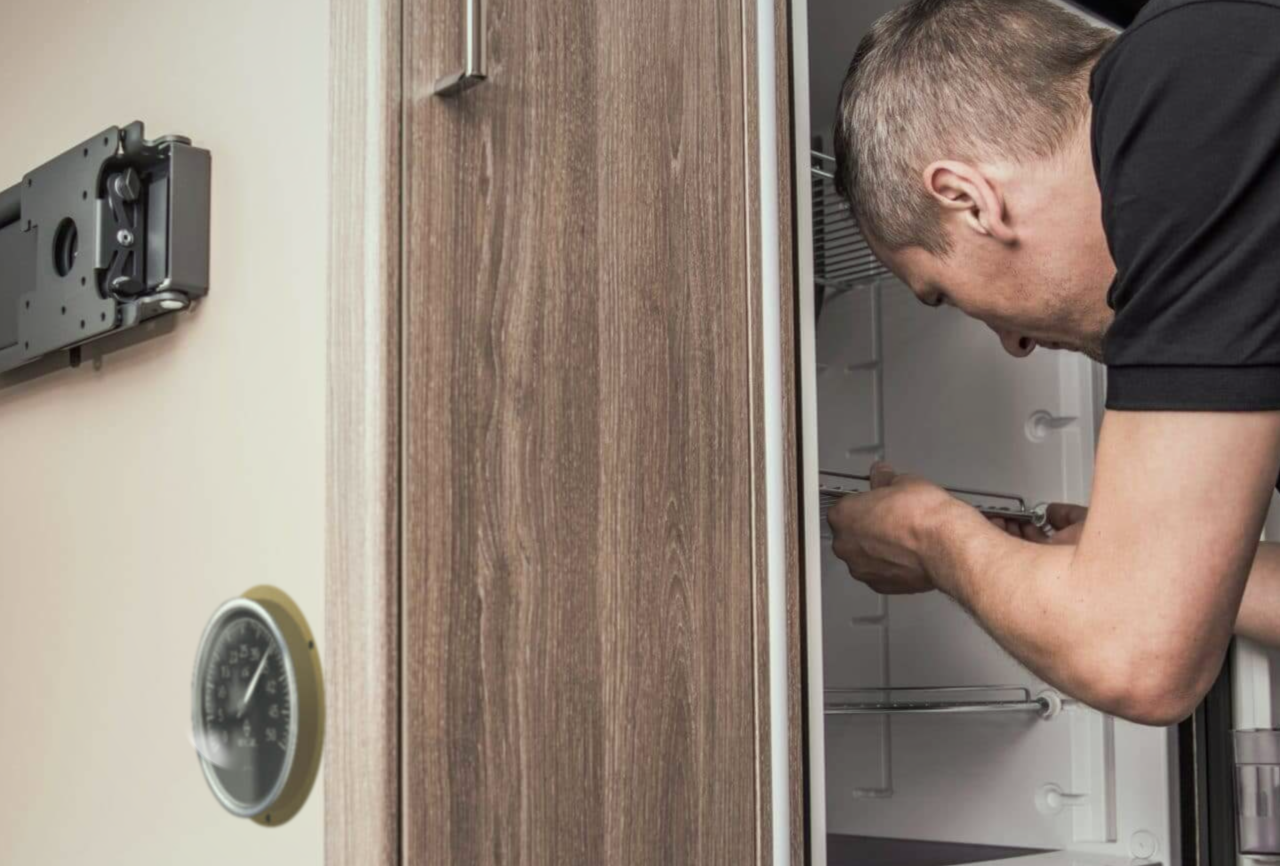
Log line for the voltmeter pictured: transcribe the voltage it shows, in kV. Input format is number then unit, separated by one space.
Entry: 35 kV
